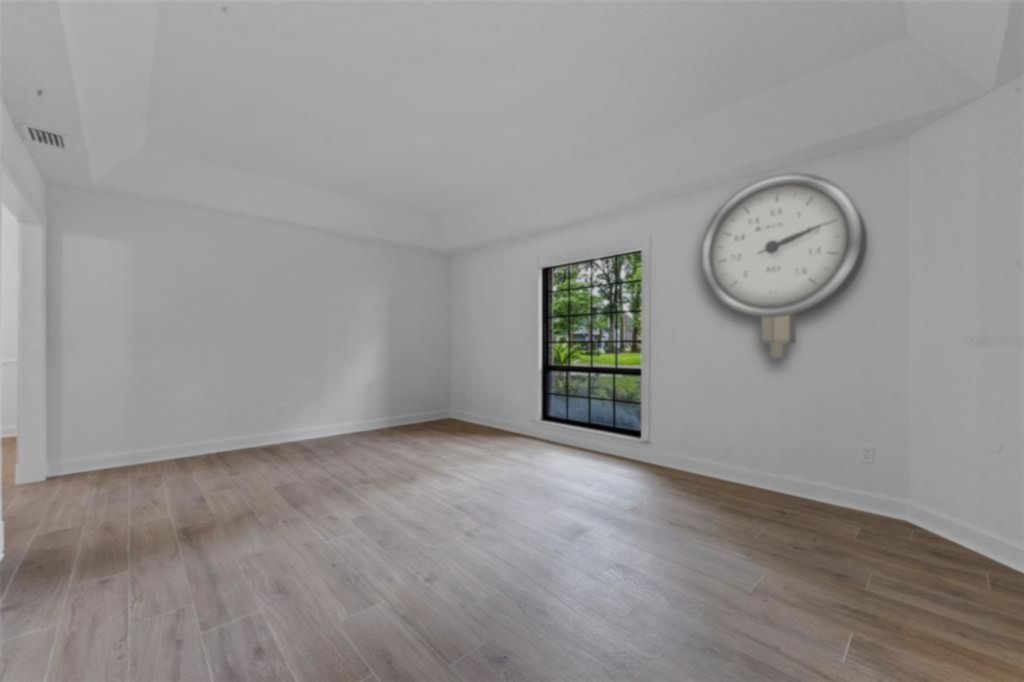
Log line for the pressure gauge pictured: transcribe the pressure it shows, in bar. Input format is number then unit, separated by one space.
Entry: 1.2 bar
